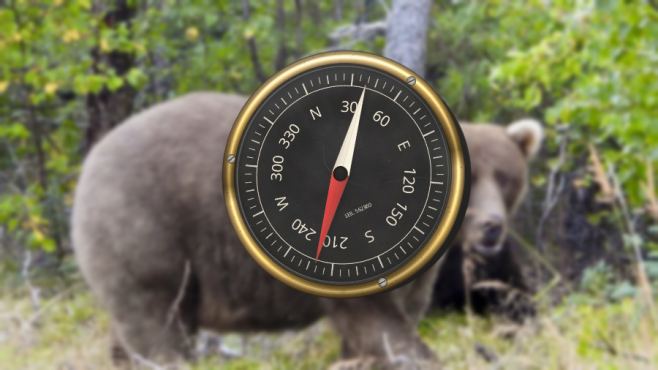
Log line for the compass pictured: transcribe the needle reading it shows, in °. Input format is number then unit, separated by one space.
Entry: 220 °
